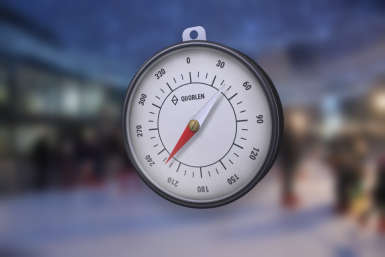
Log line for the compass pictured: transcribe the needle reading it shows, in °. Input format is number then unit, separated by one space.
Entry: 225 °
